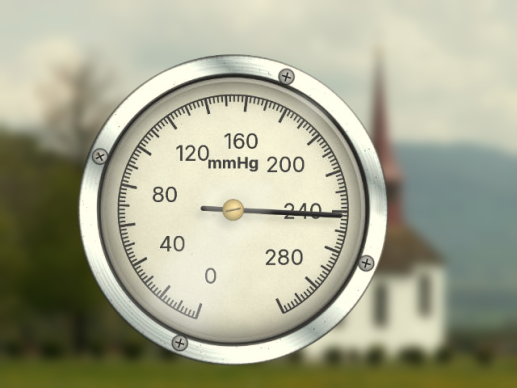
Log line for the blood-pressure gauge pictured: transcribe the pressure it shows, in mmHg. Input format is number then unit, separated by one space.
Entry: 242 mmHg
